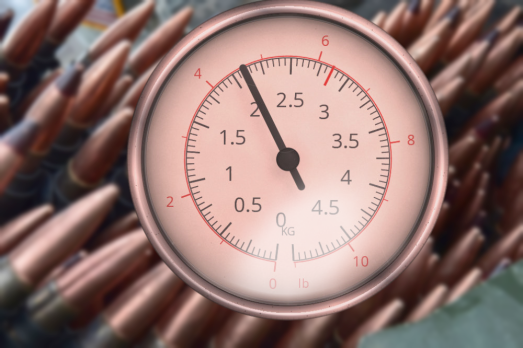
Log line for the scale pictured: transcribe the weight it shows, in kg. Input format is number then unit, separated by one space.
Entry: 2.1 kg
